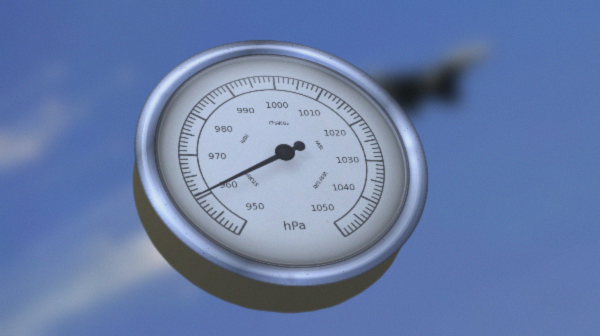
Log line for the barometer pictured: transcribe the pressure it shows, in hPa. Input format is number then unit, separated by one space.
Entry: 960 hPa
